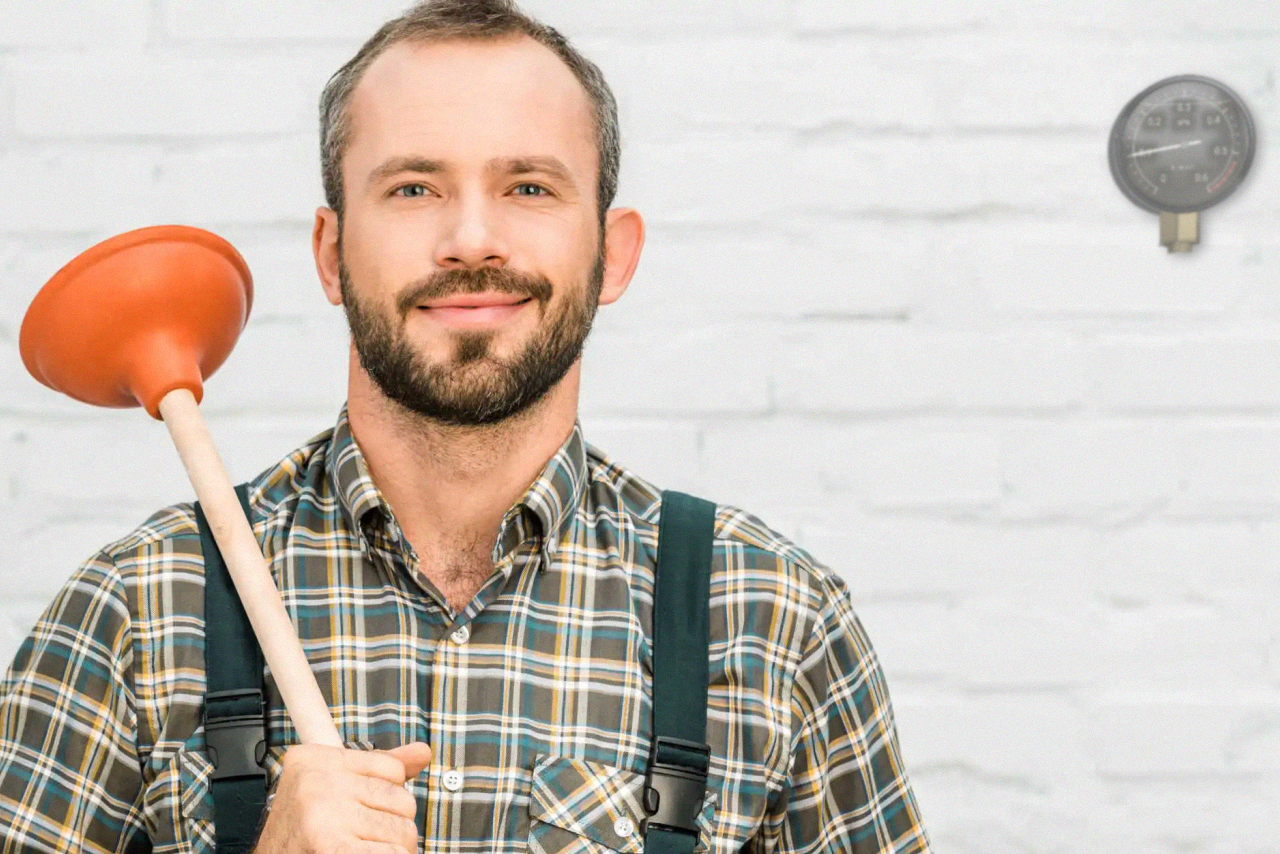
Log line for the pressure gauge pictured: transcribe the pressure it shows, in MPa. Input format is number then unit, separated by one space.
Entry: 0.1 MPa
